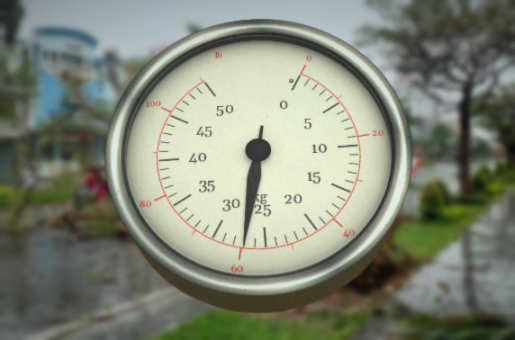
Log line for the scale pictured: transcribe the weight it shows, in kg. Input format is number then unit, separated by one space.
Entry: 27 kg
